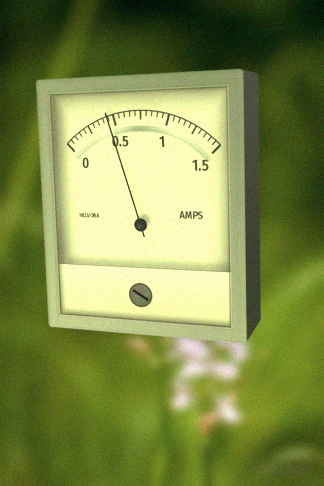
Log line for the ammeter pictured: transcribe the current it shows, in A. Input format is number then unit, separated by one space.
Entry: 0.45 A
